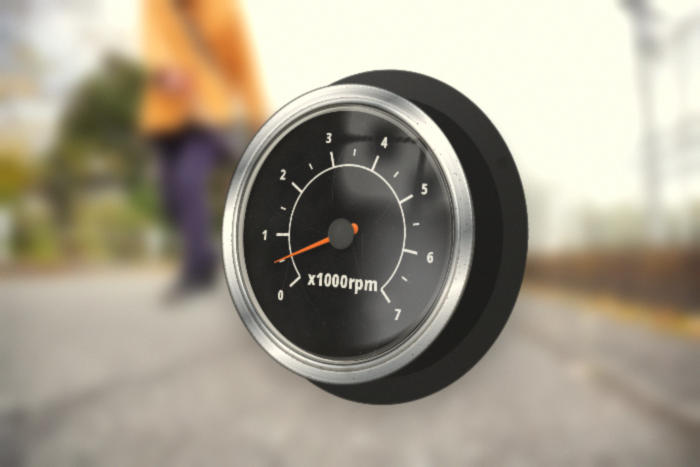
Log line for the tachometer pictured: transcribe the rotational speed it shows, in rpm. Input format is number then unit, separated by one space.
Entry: 500 rpm
